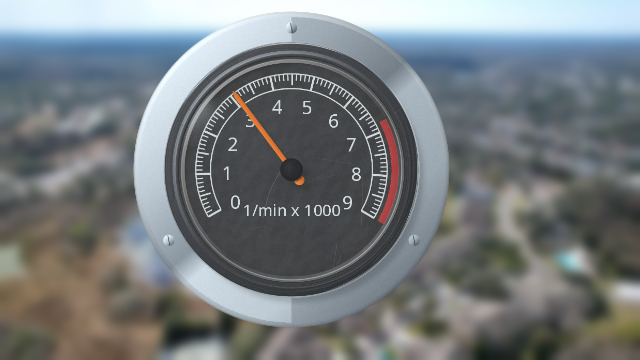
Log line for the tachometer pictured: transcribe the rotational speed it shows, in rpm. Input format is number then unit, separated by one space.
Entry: 3100 rpm
